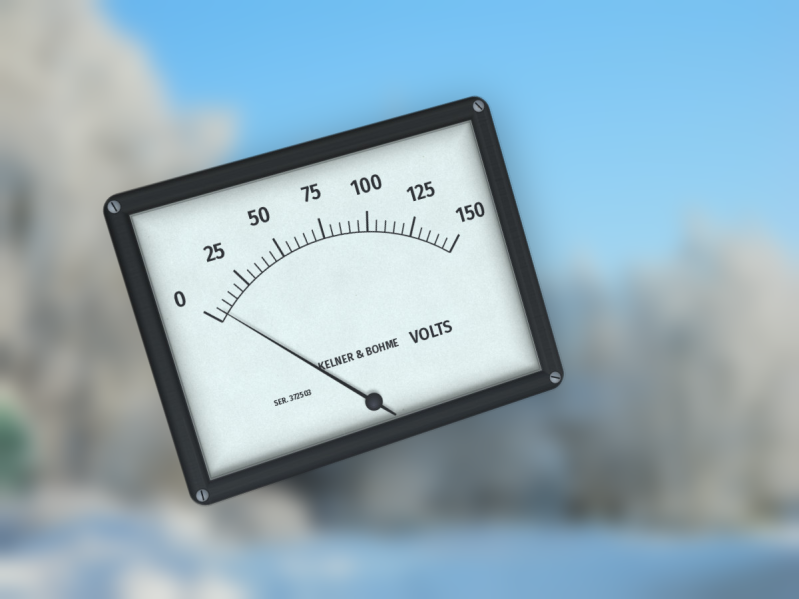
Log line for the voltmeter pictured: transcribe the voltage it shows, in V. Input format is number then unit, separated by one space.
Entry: 5 V
